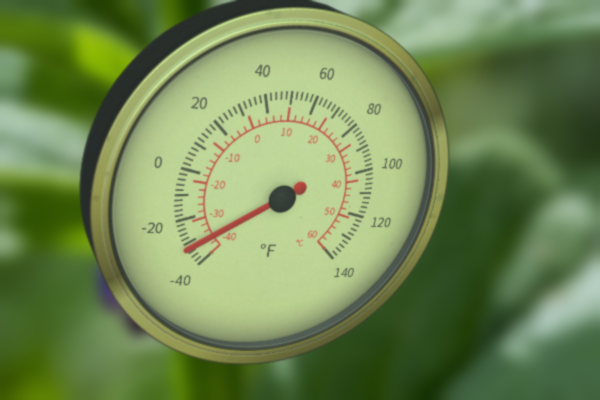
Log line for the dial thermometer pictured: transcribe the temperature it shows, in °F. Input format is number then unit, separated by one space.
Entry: -30 °F
